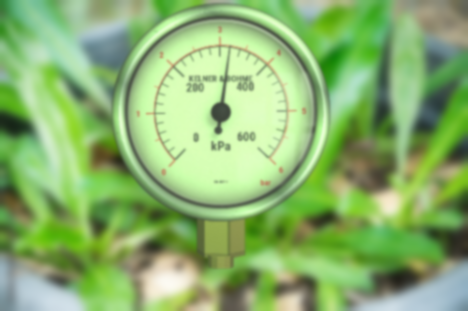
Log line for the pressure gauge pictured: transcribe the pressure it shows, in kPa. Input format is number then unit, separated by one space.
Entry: 320 kPa
